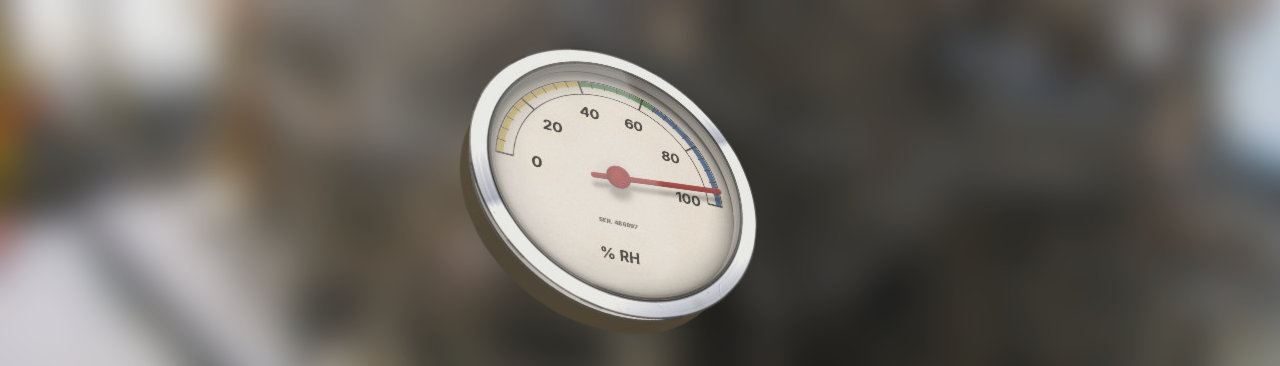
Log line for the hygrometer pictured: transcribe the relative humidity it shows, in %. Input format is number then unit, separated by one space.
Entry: 96 %
